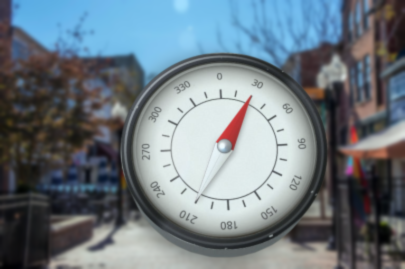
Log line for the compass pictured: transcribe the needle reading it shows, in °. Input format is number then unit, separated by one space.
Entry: 30 °
